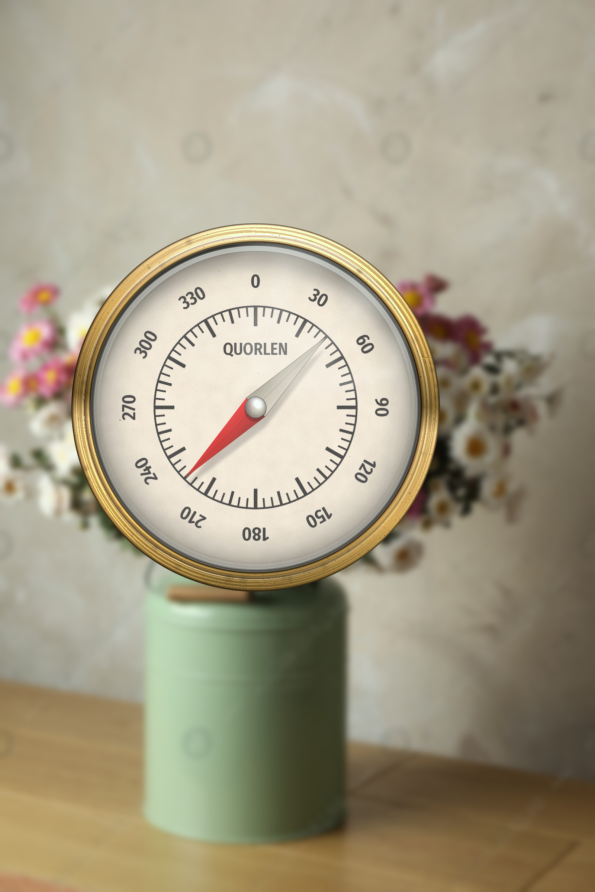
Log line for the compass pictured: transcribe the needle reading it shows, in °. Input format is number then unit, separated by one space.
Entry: 225 °
